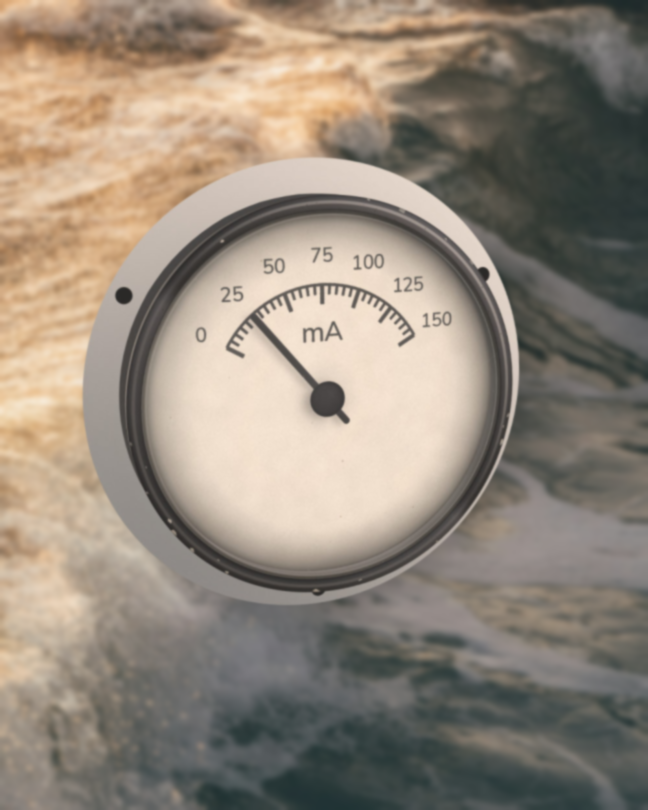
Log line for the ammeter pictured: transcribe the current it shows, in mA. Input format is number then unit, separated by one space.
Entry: 25 mA
